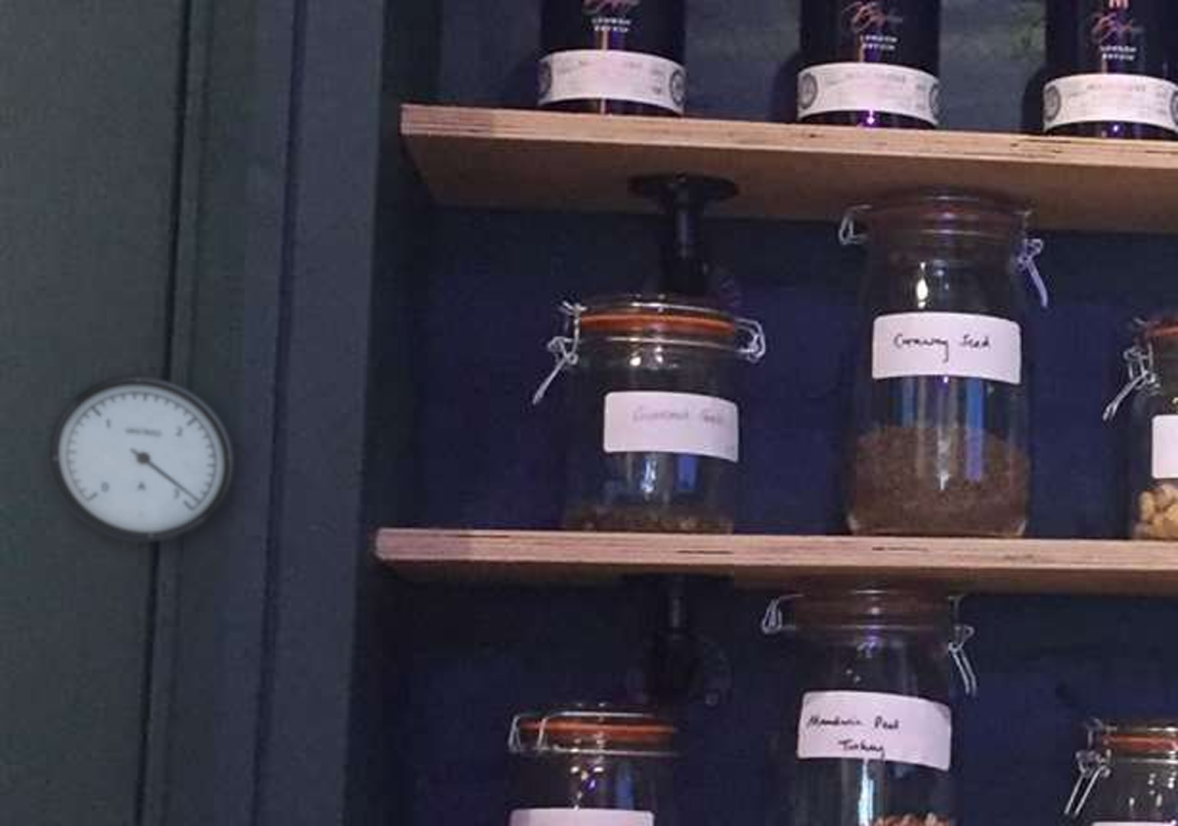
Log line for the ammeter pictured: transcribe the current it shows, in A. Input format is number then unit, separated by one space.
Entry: 2.9 A
